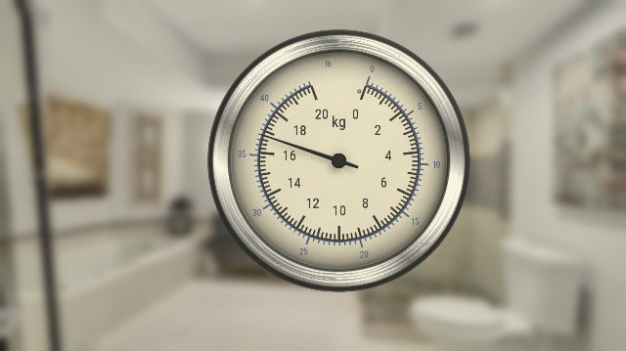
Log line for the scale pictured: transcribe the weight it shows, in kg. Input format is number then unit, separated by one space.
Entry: 16.8 kg
